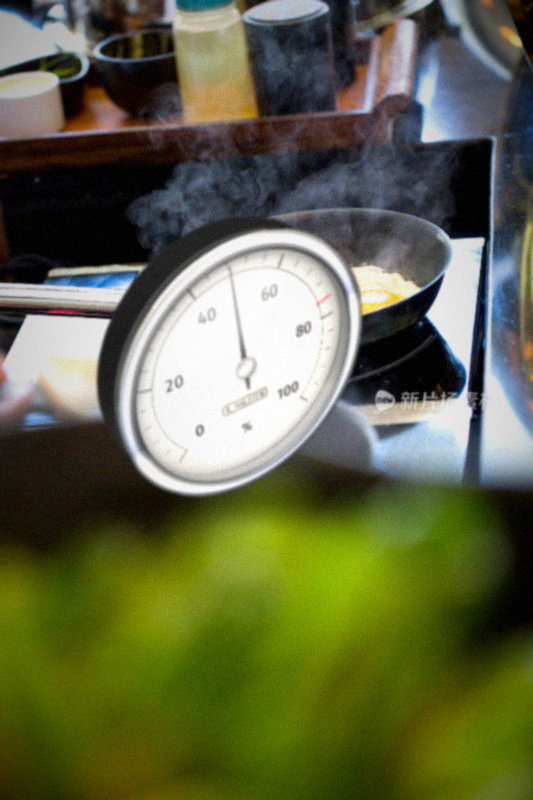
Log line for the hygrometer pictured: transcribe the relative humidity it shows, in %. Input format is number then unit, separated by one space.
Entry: 48 %
